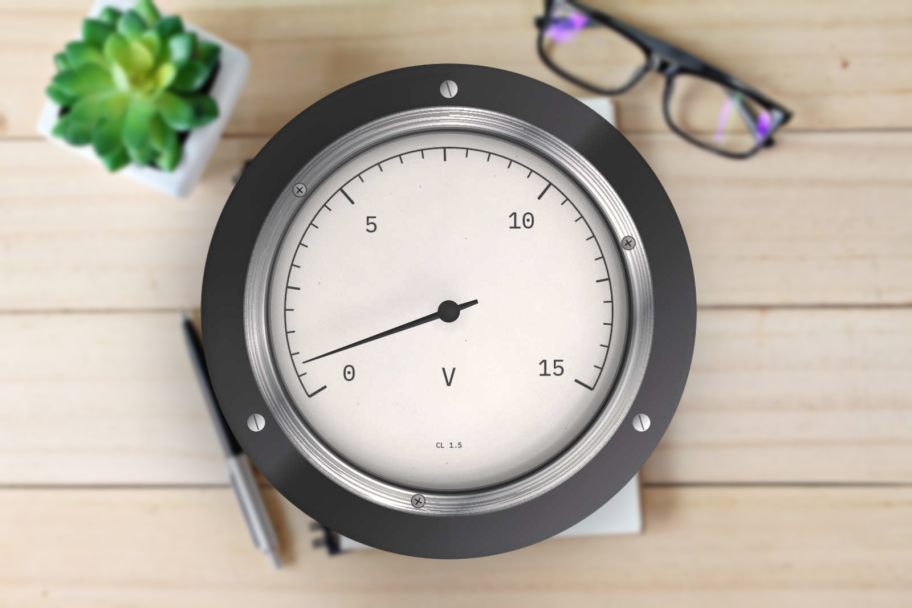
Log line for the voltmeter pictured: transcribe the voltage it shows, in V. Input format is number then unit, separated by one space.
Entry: 0.75 V
